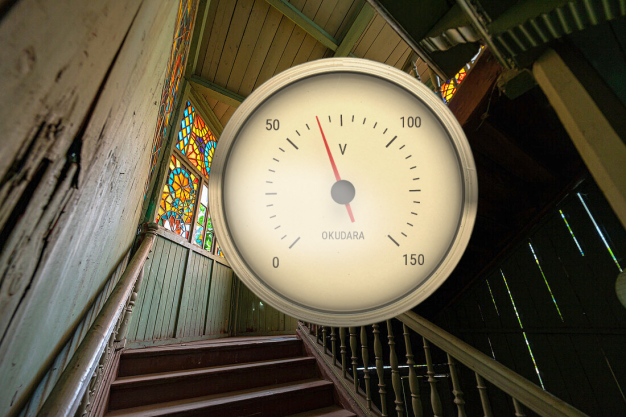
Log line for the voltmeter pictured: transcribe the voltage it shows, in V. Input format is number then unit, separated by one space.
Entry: 65 V
